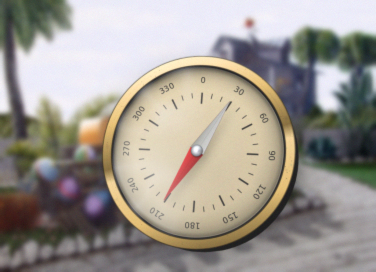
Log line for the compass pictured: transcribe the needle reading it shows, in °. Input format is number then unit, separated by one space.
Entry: 210 °
